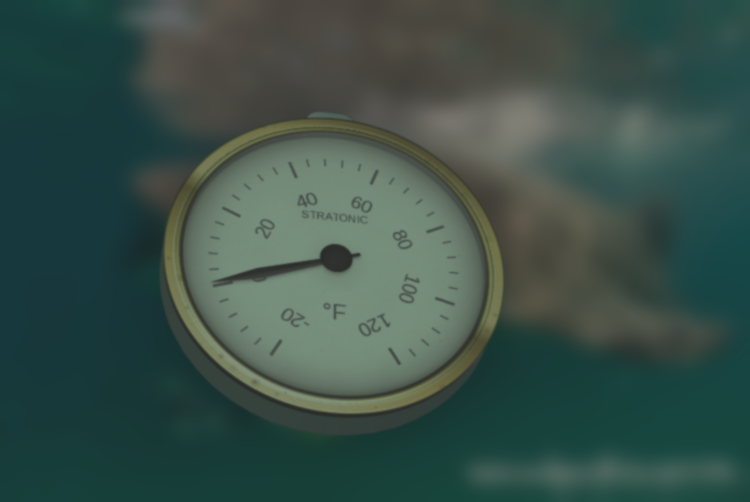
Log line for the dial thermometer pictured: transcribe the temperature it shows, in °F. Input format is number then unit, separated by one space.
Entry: 0 °F
